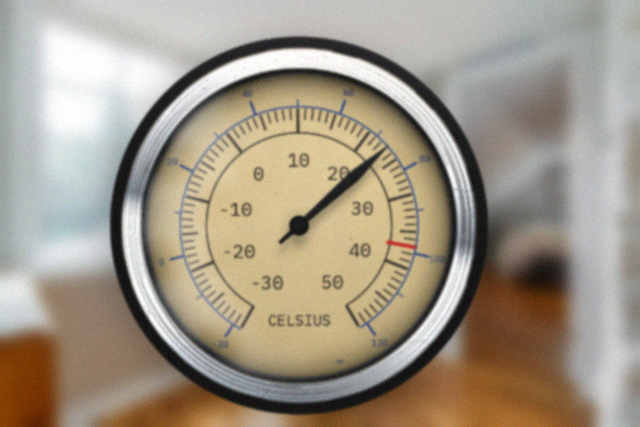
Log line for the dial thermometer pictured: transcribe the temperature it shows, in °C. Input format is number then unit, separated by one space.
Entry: 23 °C
